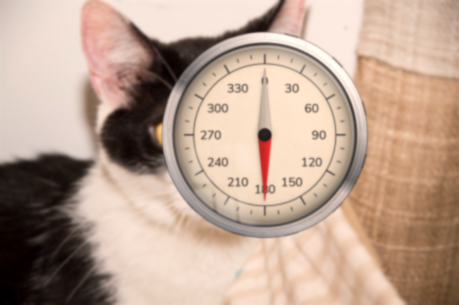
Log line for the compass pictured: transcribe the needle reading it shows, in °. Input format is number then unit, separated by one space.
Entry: 180 °
